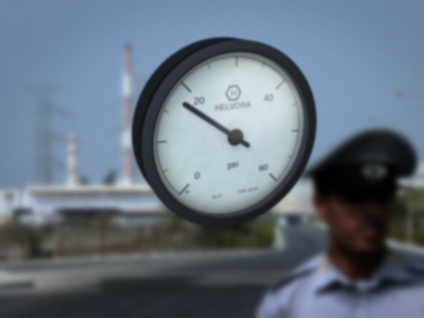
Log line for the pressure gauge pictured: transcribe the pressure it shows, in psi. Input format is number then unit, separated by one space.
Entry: 17.5 psi
